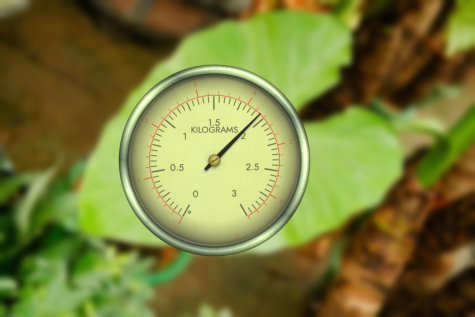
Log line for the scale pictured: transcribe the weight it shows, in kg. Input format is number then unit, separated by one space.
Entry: 1.95 kg
